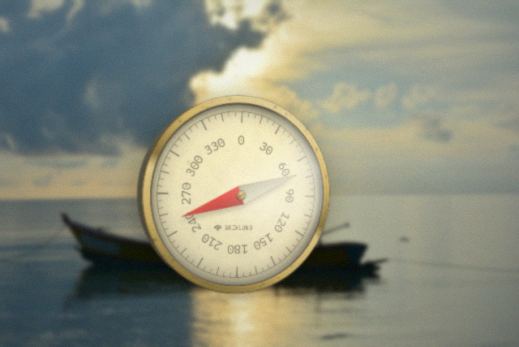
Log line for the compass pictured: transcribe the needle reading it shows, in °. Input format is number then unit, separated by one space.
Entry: 250 °
